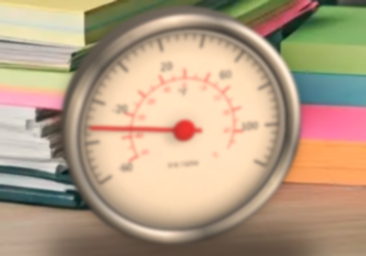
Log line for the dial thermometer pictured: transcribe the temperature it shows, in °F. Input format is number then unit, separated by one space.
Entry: -32 °F
